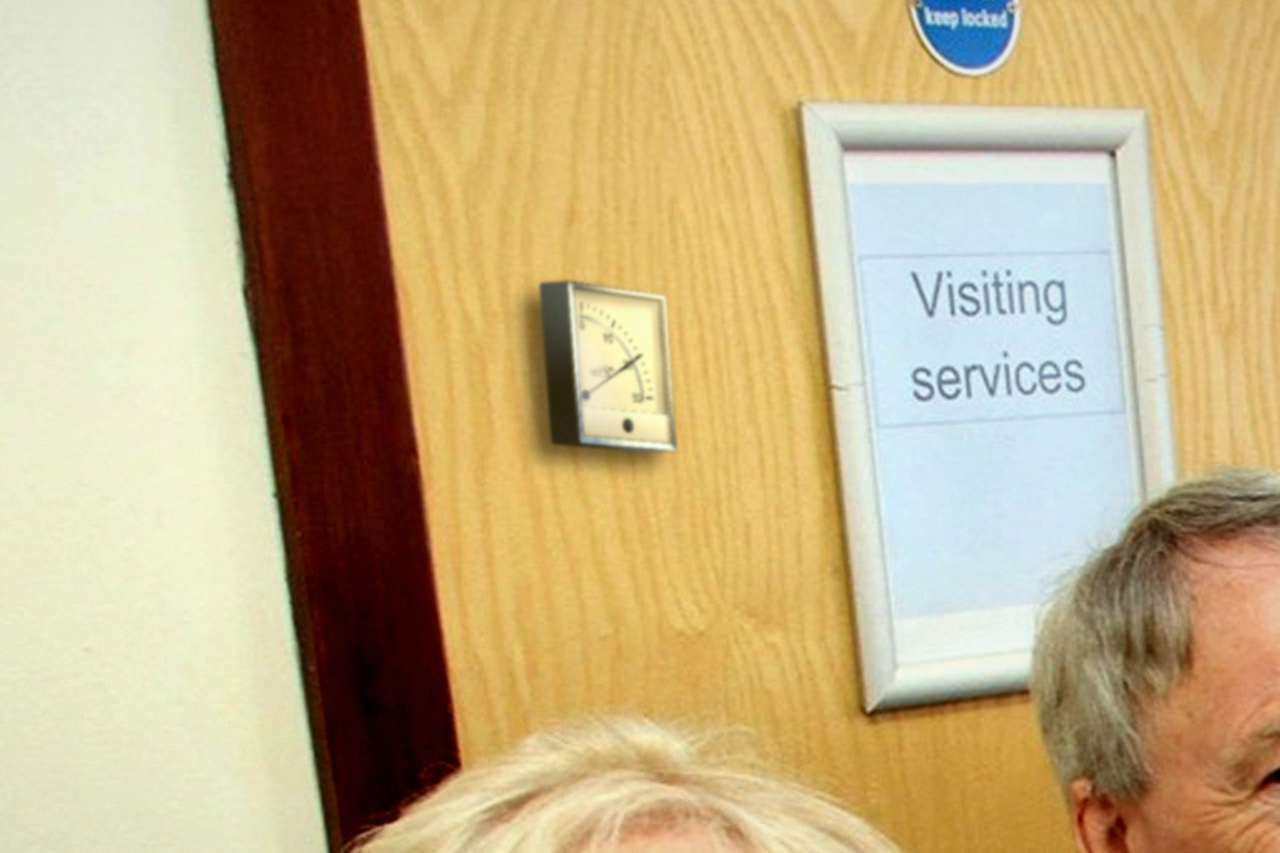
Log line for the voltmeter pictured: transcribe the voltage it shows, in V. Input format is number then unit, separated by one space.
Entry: 20 V
